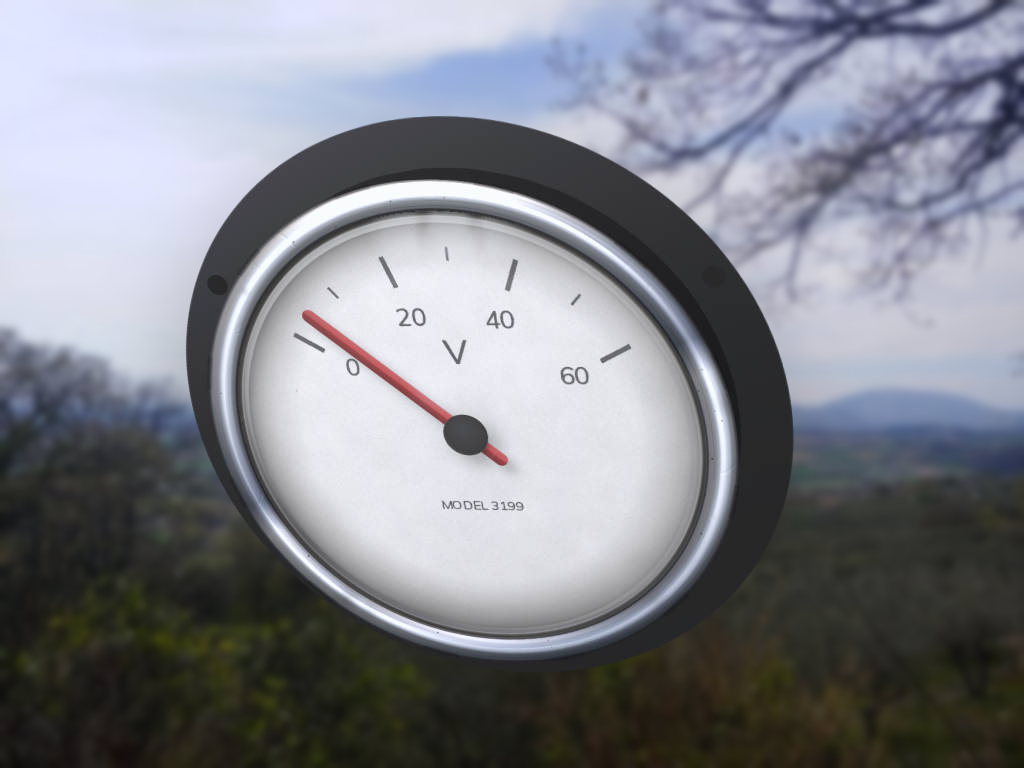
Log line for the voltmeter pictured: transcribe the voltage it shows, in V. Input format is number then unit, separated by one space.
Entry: 5 V
